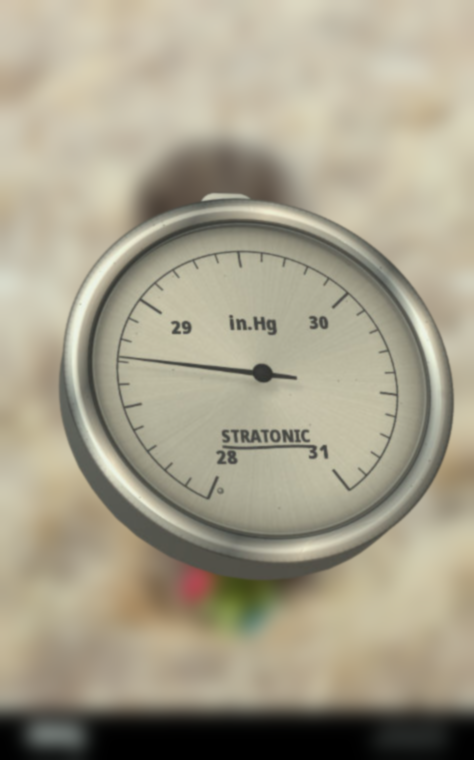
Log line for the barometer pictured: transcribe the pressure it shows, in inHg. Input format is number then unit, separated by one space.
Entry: 28.7 inHg
